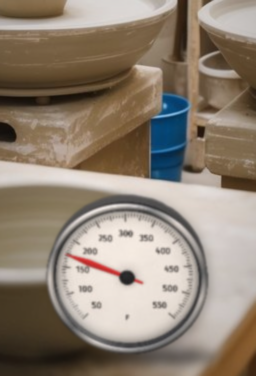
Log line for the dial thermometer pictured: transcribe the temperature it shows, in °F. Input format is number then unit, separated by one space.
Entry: 175 °F
